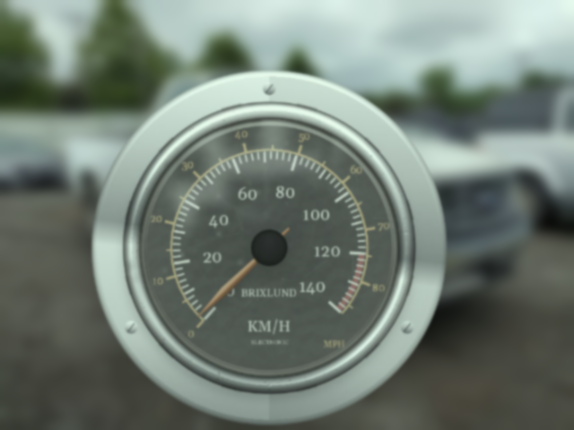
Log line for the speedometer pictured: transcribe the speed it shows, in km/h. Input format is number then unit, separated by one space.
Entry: 2 km/h
